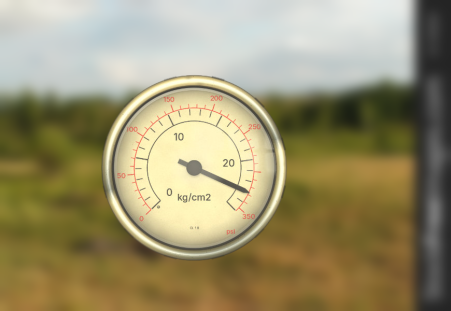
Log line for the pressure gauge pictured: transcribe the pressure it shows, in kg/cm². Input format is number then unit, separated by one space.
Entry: 23 kg/cm²
